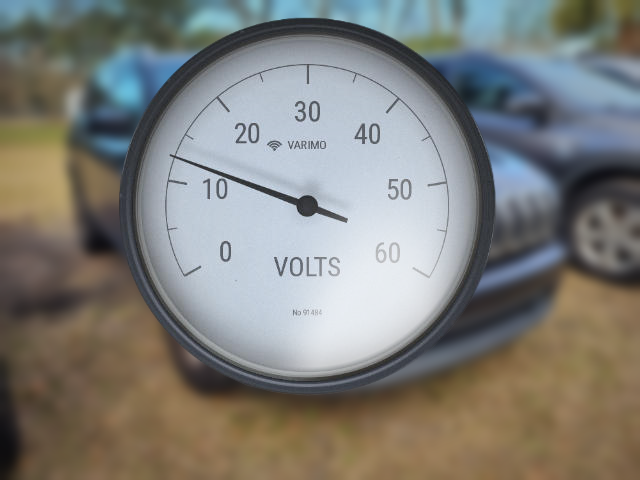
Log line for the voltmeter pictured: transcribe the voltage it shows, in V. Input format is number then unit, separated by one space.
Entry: 12.5 V
